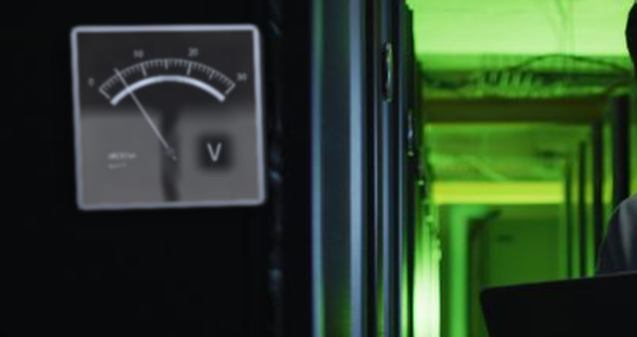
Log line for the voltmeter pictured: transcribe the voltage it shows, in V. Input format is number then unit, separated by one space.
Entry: 5 V
